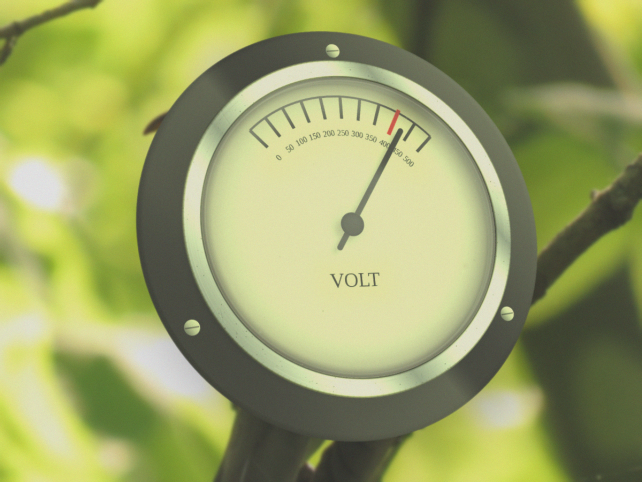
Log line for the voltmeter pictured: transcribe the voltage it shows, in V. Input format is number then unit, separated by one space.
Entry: 425 V
